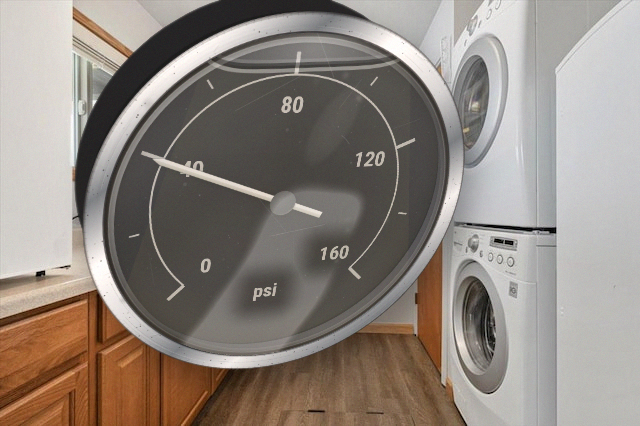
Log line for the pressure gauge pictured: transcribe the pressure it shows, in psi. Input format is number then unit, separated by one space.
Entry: 40 psi
